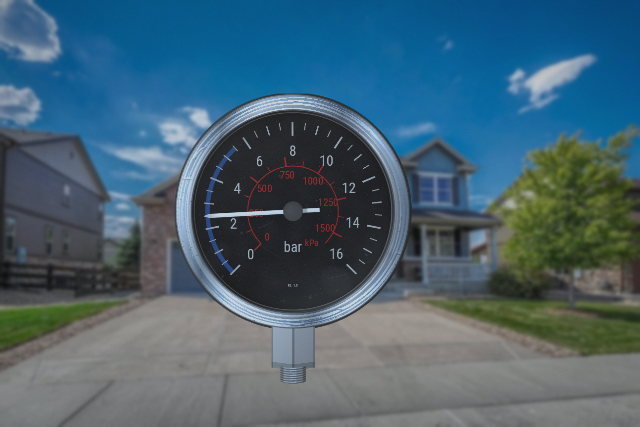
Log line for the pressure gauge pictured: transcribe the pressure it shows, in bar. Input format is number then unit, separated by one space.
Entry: 2.5 bar
